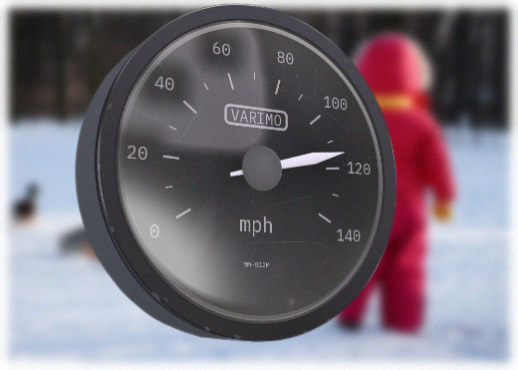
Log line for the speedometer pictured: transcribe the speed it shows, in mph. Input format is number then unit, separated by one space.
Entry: 115 mph
